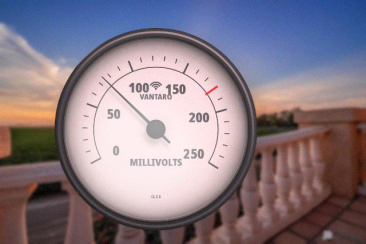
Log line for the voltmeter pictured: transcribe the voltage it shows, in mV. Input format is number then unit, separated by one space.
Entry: 75 mV
